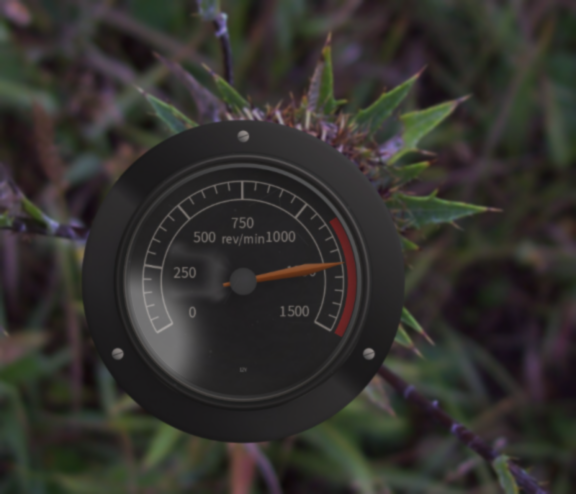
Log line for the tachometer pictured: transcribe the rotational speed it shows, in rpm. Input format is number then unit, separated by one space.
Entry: 1250 rpm
